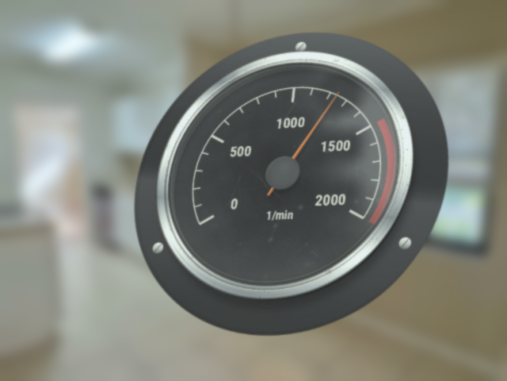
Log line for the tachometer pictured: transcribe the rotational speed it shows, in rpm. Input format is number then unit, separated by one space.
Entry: 1250 rpm
